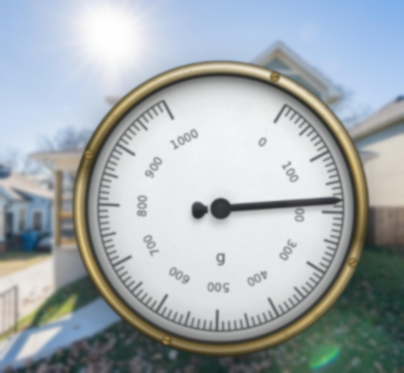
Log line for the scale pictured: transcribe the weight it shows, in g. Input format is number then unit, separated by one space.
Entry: 180 g
